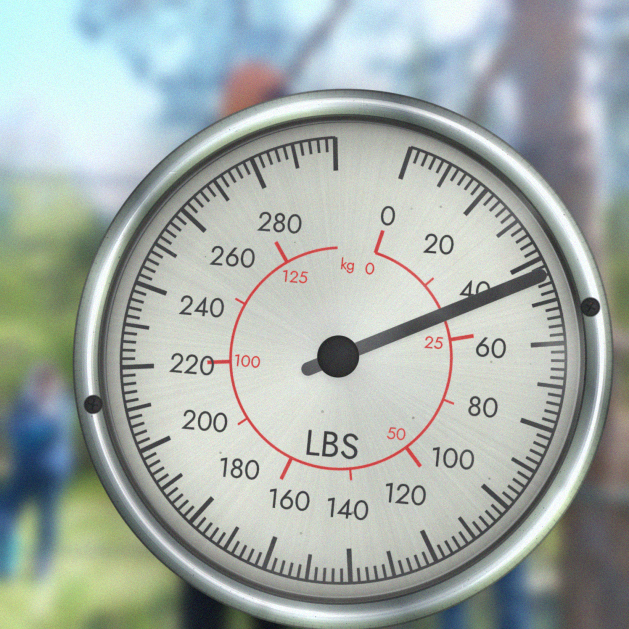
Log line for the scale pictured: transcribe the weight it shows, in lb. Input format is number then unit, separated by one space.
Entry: 44 lb
